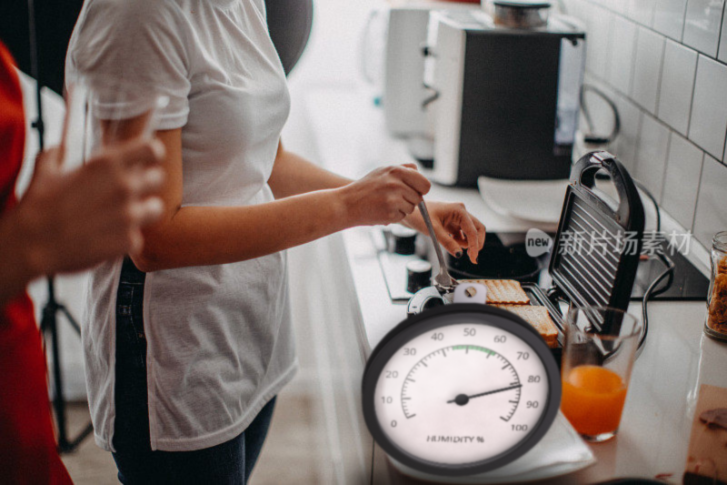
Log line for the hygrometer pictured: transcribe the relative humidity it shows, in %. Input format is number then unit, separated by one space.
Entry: 80 %
